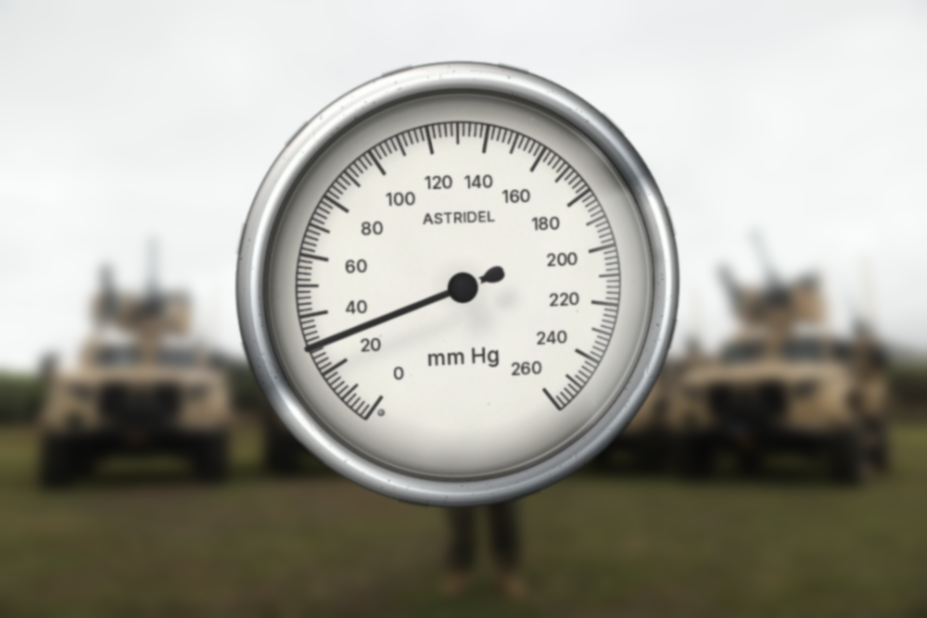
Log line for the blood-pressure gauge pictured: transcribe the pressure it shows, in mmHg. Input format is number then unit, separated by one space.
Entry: 30 mmHg
